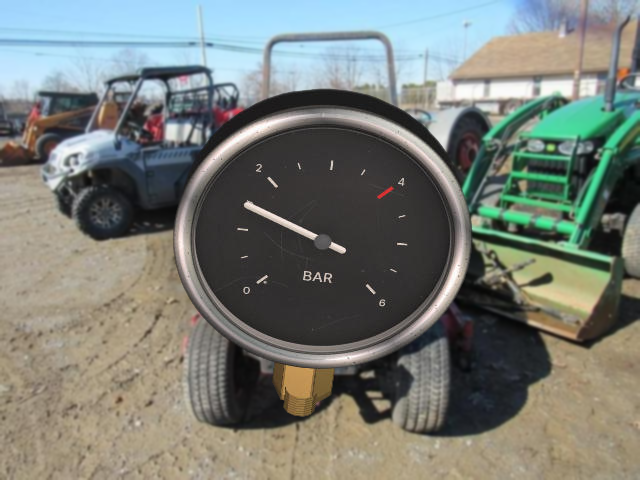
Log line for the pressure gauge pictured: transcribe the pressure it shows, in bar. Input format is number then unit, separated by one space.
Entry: 1.5 bar
